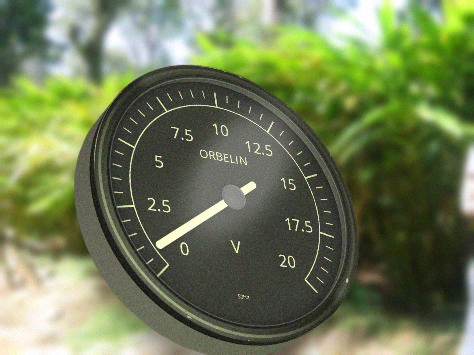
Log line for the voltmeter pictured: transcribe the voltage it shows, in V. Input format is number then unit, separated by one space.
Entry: 0.75 V
